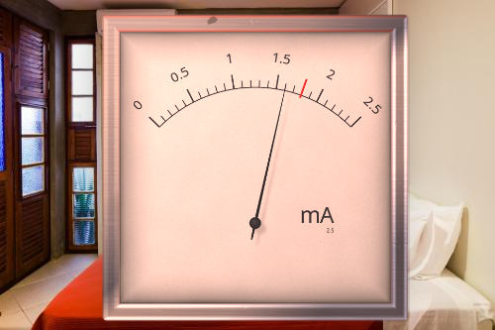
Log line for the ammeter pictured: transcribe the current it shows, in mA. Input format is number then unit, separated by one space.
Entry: 1.6 mA
